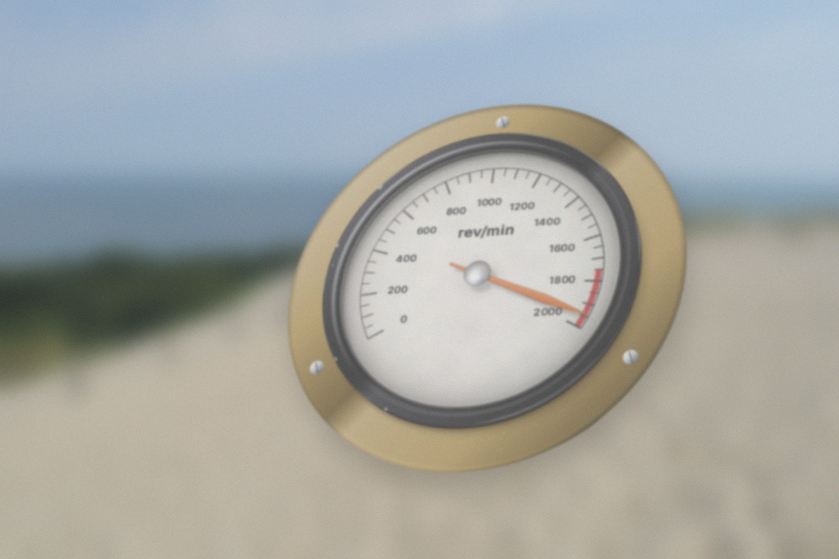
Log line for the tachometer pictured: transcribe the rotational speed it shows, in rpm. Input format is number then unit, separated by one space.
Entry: 1950 rpm
